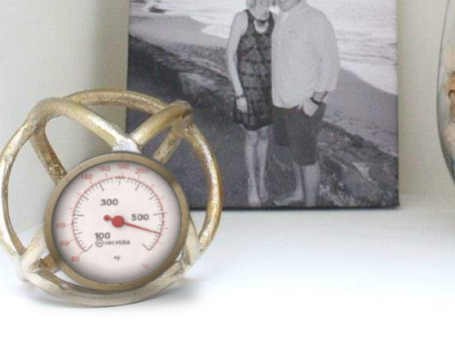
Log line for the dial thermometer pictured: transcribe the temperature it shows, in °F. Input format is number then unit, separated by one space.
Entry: 550 °F
